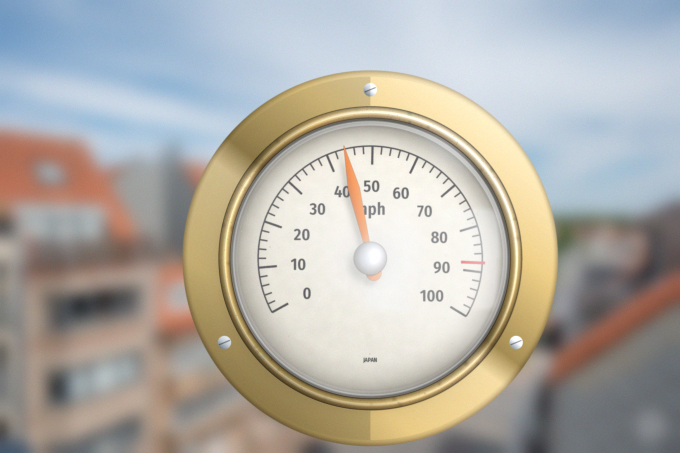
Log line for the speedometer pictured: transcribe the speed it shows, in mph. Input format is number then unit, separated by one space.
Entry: 44 mph
